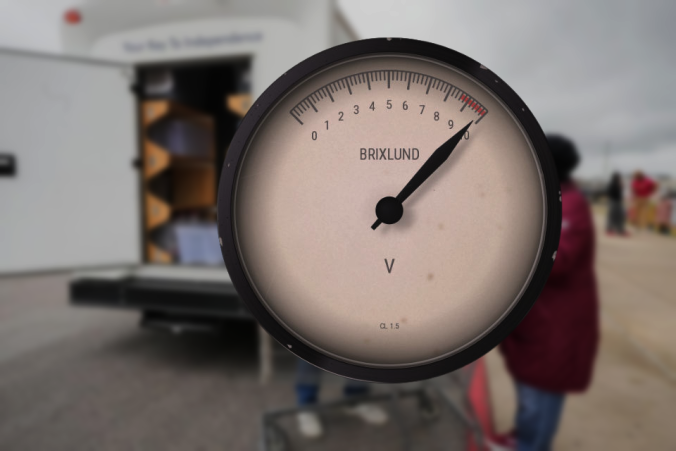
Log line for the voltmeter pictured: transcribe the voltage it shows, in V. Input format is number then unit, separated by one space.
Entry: 9.8 V
